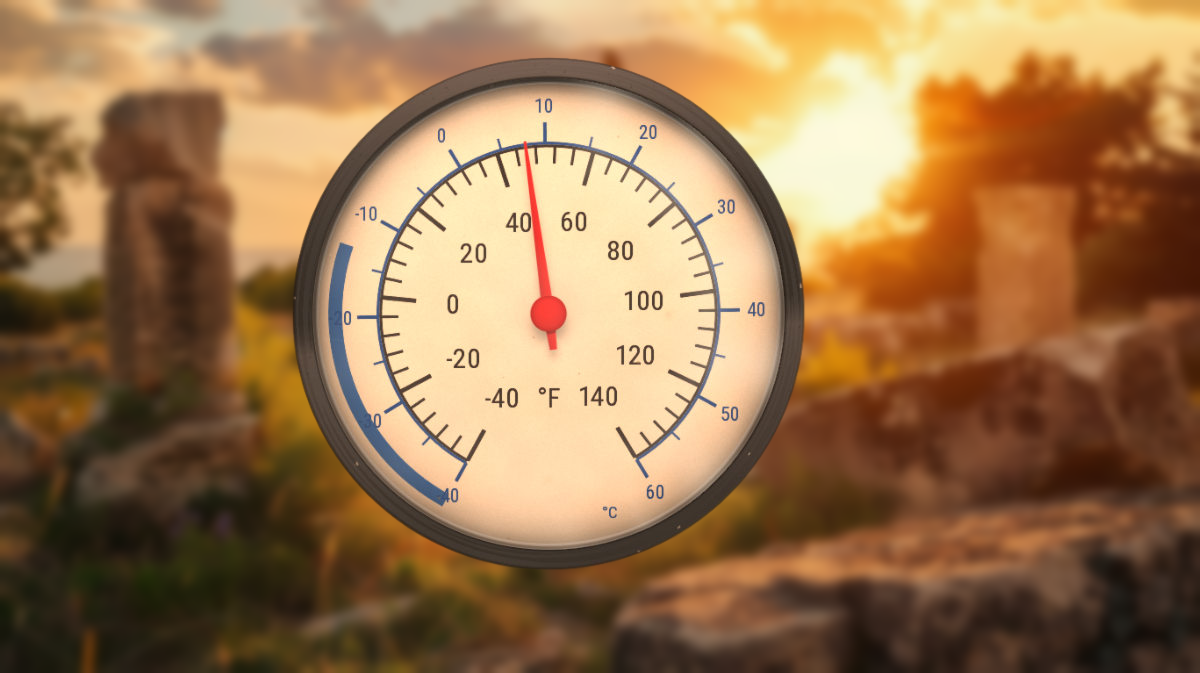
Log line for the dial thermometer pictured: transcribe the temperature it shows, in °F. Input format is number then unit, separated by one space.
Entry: 46 °F
